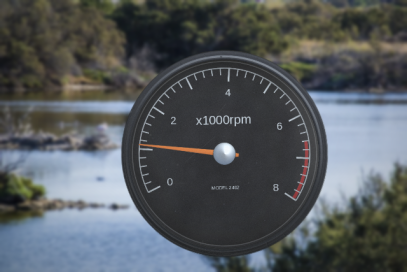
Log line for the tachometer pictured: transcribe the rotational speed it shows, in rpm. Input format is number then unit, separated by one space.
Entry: 1100 rpm
